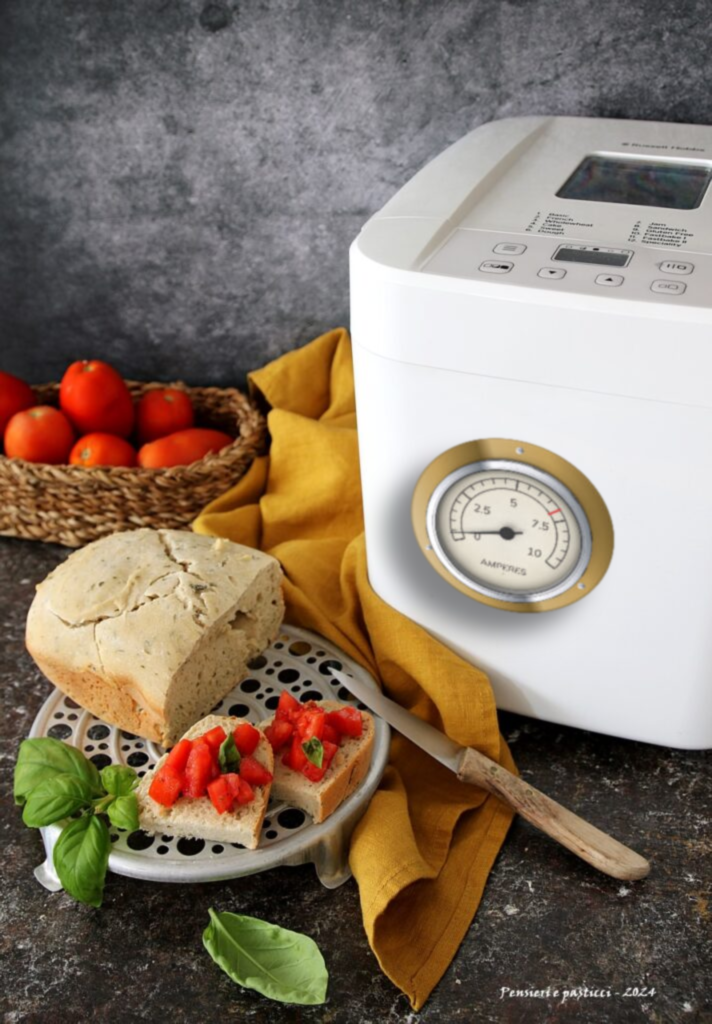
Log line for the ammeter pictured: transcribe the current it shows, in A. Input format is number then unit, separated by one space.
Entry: 0.5 A
